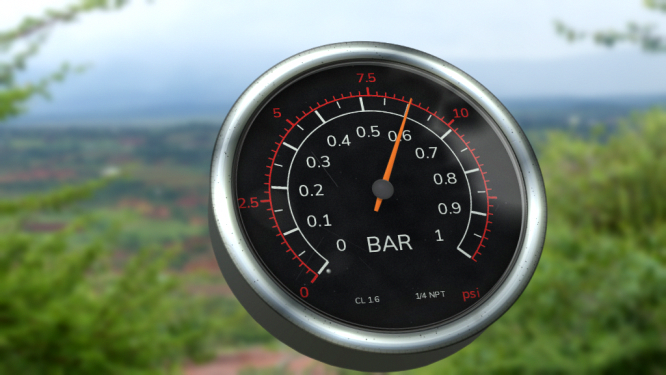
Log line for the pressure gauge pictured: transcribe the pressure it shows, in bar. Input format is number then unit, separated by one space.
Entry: 0.6 bar
